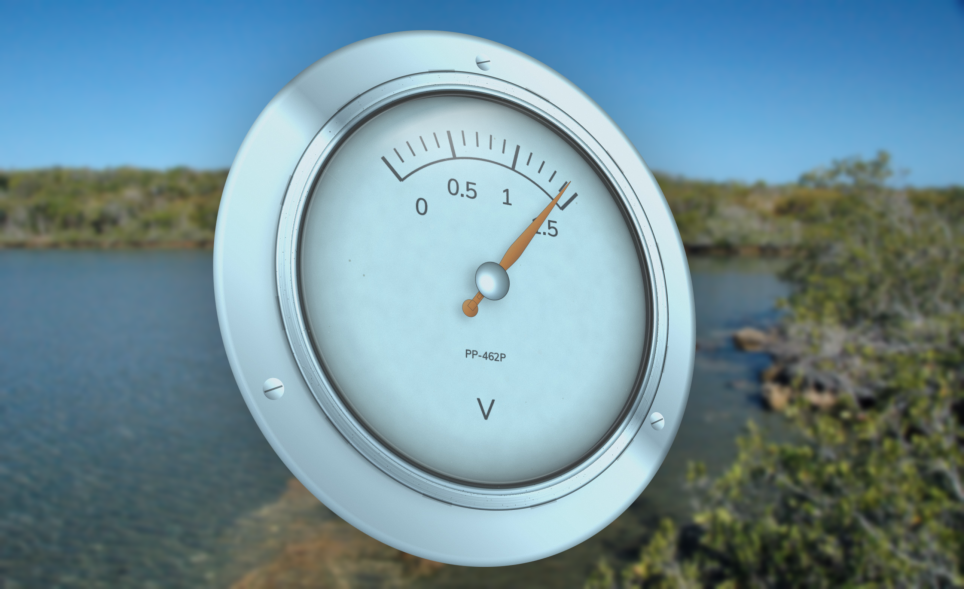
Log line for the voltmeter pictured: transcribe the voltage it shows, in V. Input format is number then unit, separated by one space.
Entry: 1.4 V
